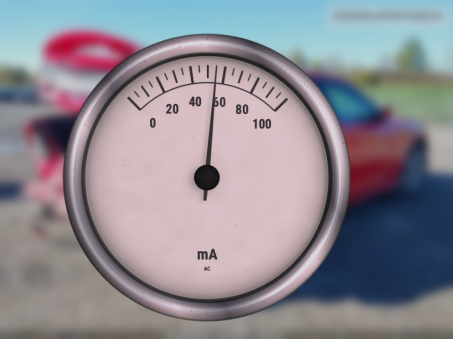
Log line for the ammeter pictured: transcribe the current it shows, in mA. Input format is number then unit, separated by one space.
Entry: 55 mA
